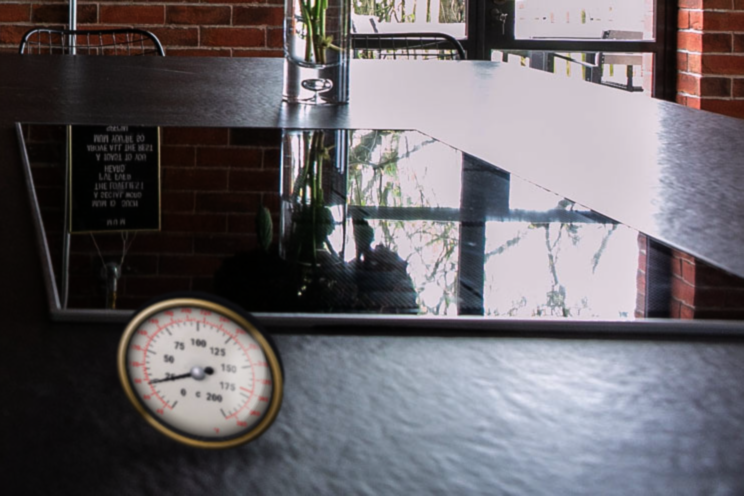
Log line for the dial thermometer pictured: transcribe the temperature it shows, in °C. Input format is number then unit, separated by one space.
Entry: 25 °C
